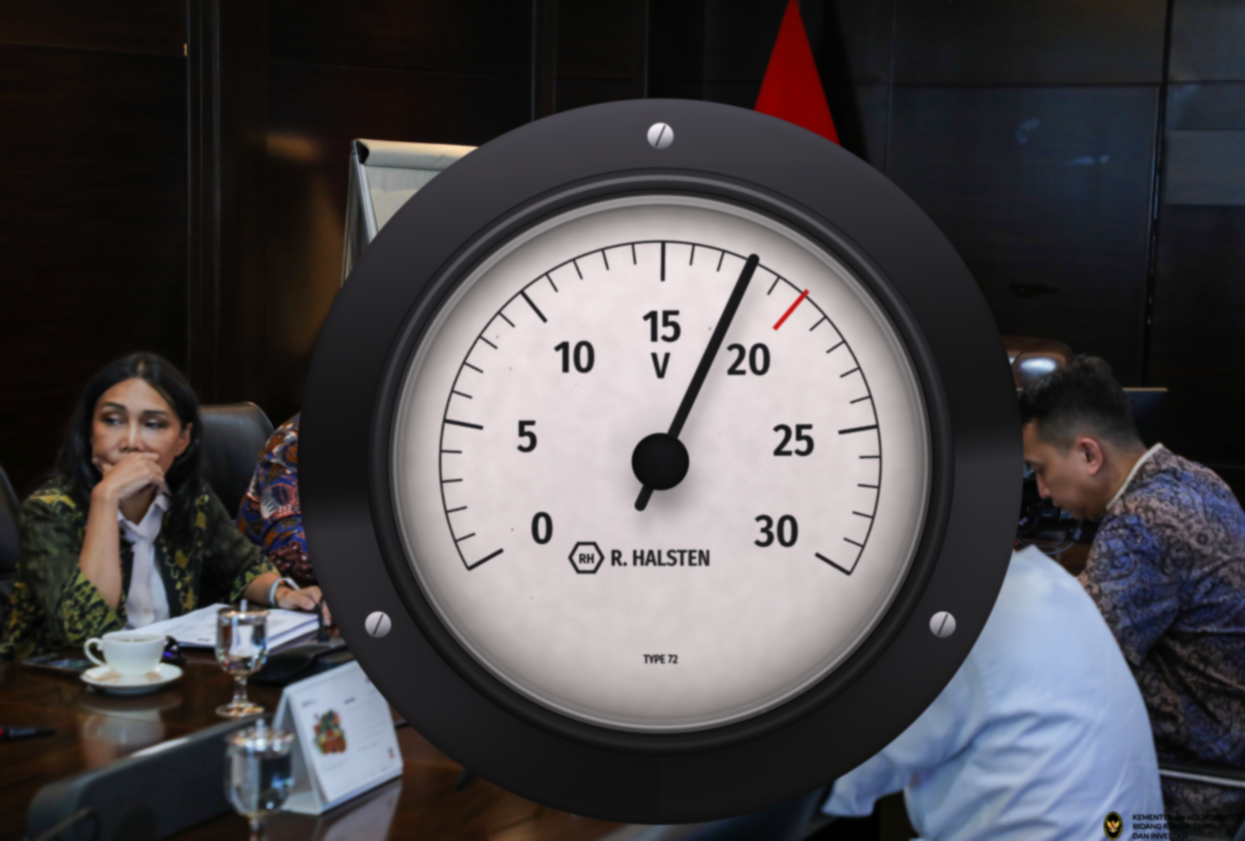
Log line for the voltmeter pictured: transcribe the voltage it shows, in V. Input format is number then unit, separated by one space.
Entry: 18 V
